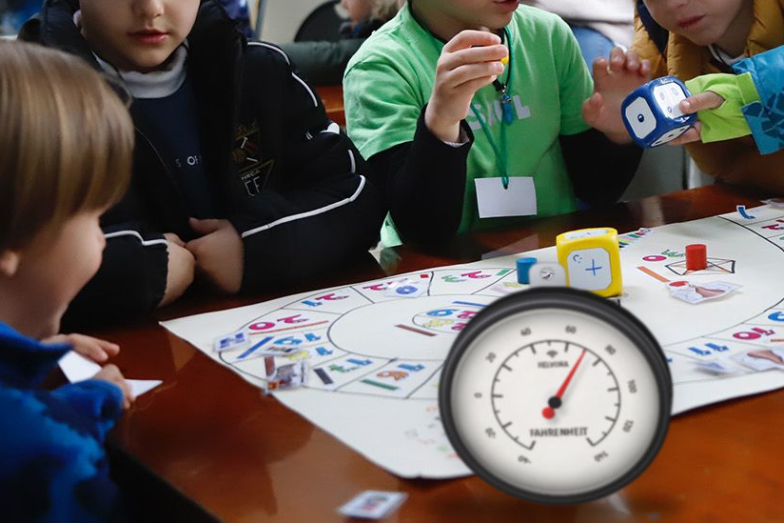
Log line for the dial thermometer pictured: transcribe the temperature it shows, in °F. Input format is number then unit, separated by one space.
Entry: 70 °F
